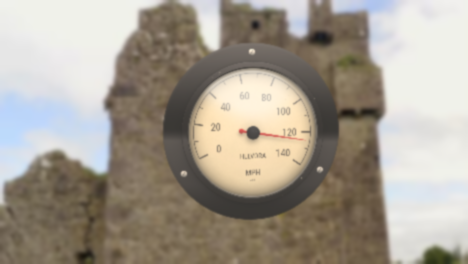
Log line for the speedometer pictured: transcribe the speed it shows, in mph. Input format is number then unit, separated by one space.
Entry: 125 mph
